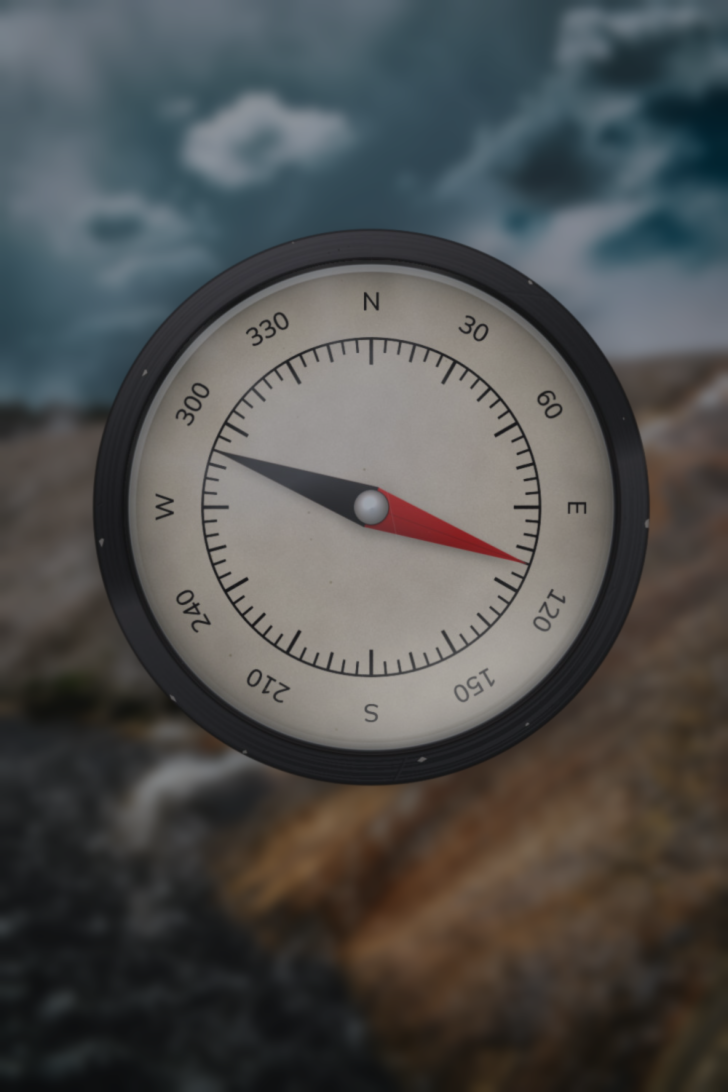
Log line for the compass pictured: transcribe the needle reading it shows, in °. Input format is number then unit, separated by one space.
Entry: 110 °
